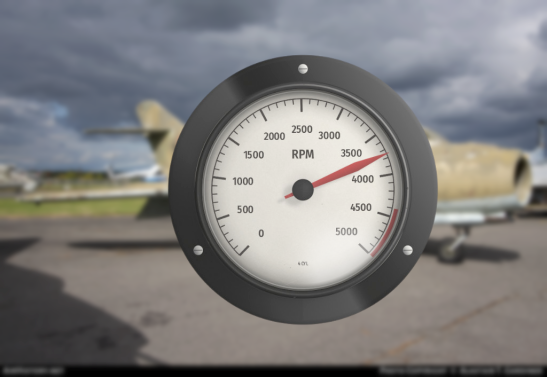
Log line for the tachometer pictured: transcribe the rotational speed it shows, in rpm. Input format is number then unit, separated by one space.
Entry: 3750 rpm
